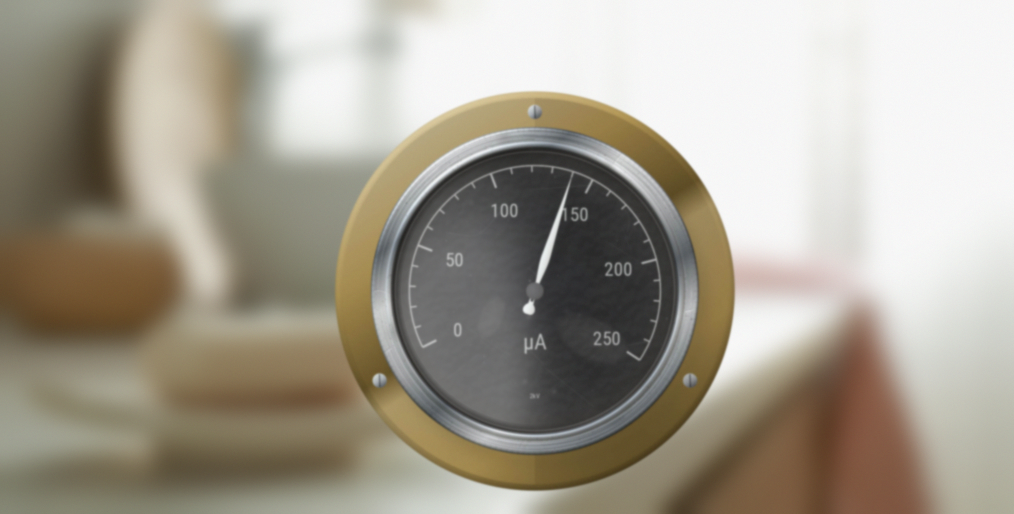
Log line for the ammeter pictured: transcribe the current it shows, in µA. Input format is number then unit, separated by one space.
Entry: 140 µA
